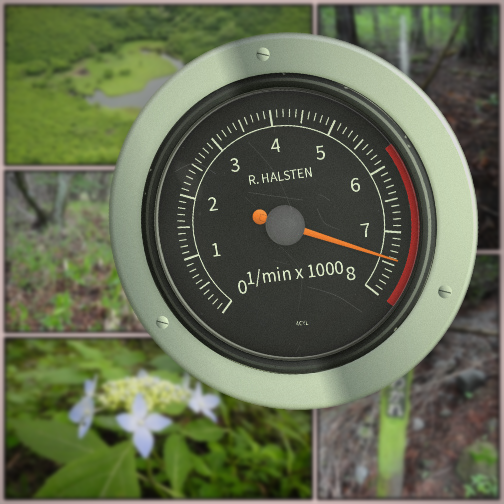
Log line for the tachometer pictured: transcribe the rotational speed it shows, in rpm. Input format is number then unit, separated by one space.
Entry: 7400 rpm
